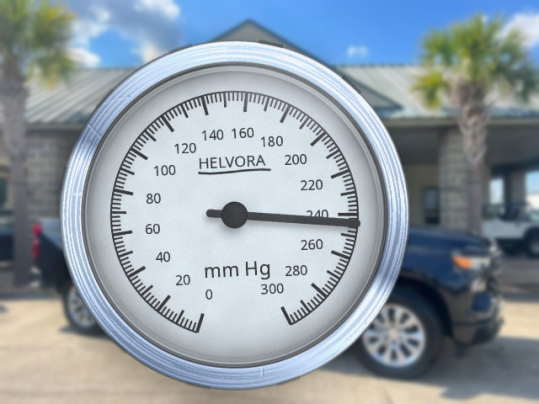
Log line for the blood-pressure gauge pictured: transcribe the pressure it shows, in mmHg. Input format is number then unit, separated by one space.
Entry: 244 mmHg
